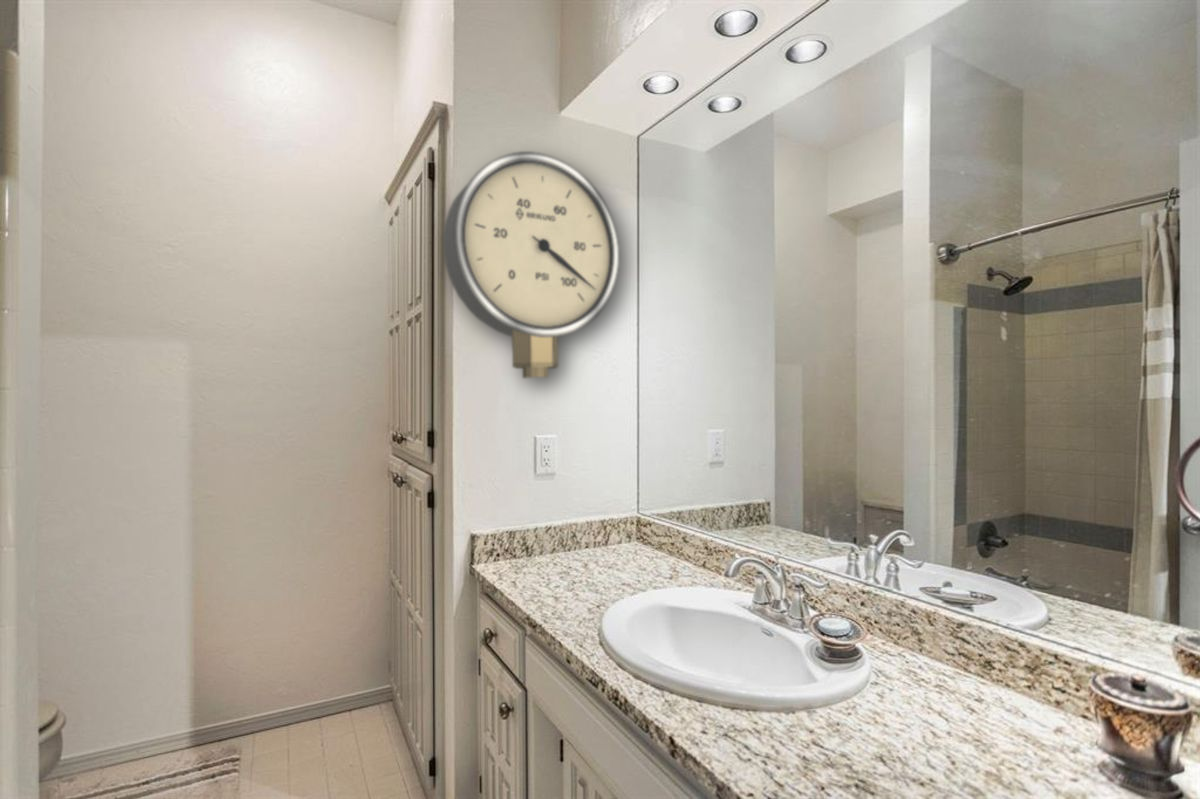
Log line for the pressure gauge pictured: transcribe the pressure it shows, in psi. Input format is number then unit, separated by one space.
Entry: 95 psi
